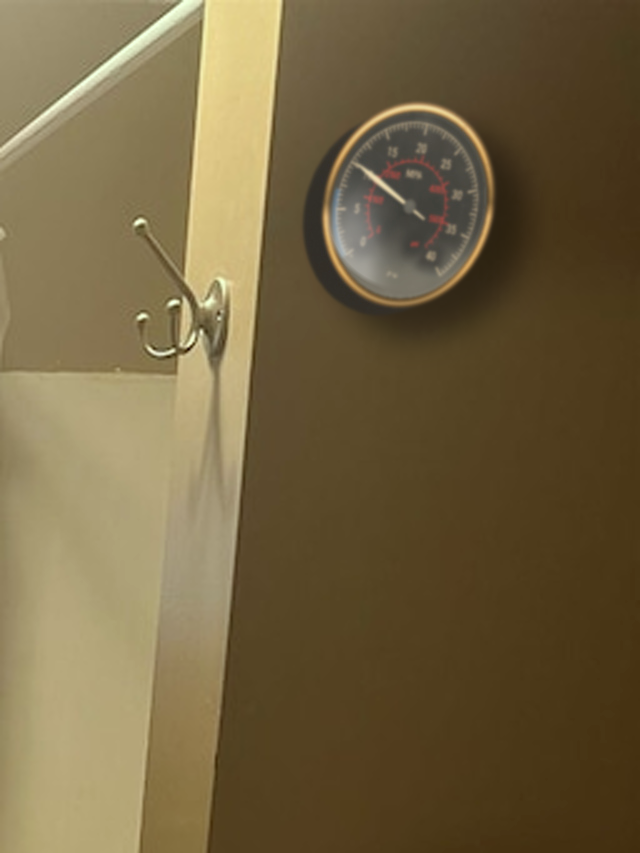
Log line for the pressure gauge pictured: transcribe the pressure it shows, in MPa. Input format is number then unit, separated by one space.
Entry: 10 MPa
